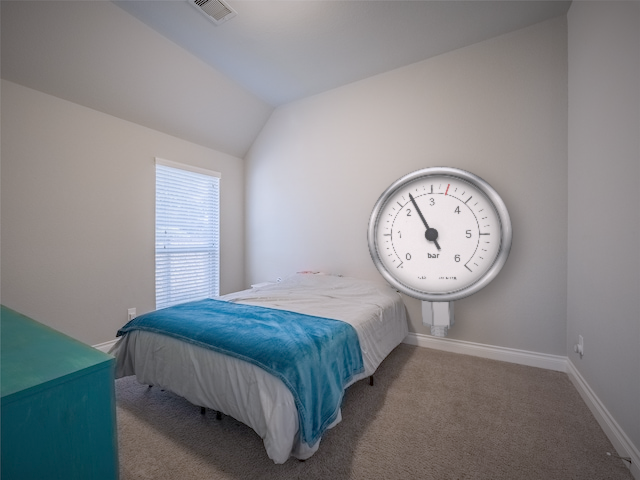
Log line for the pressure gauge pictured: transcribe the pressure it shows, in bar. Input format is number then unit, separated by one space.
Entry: 2.4 bar
